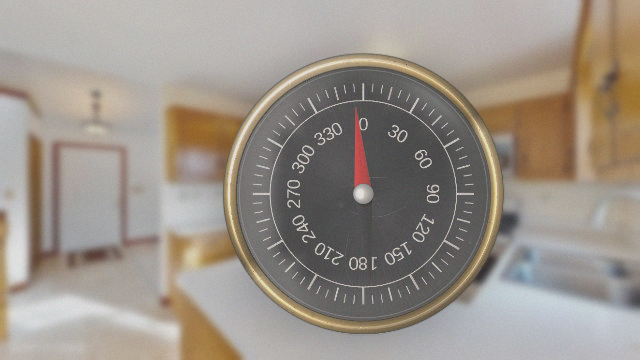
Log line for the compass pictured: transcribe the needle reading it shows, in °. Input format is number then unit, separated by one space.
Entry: 355 °
